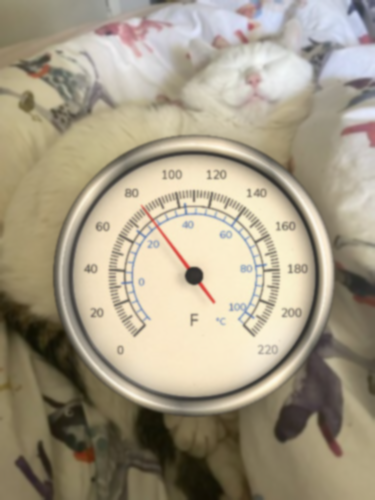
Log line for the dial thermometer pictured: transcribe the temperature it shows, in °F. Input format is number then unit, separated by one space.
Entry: 80 °F
